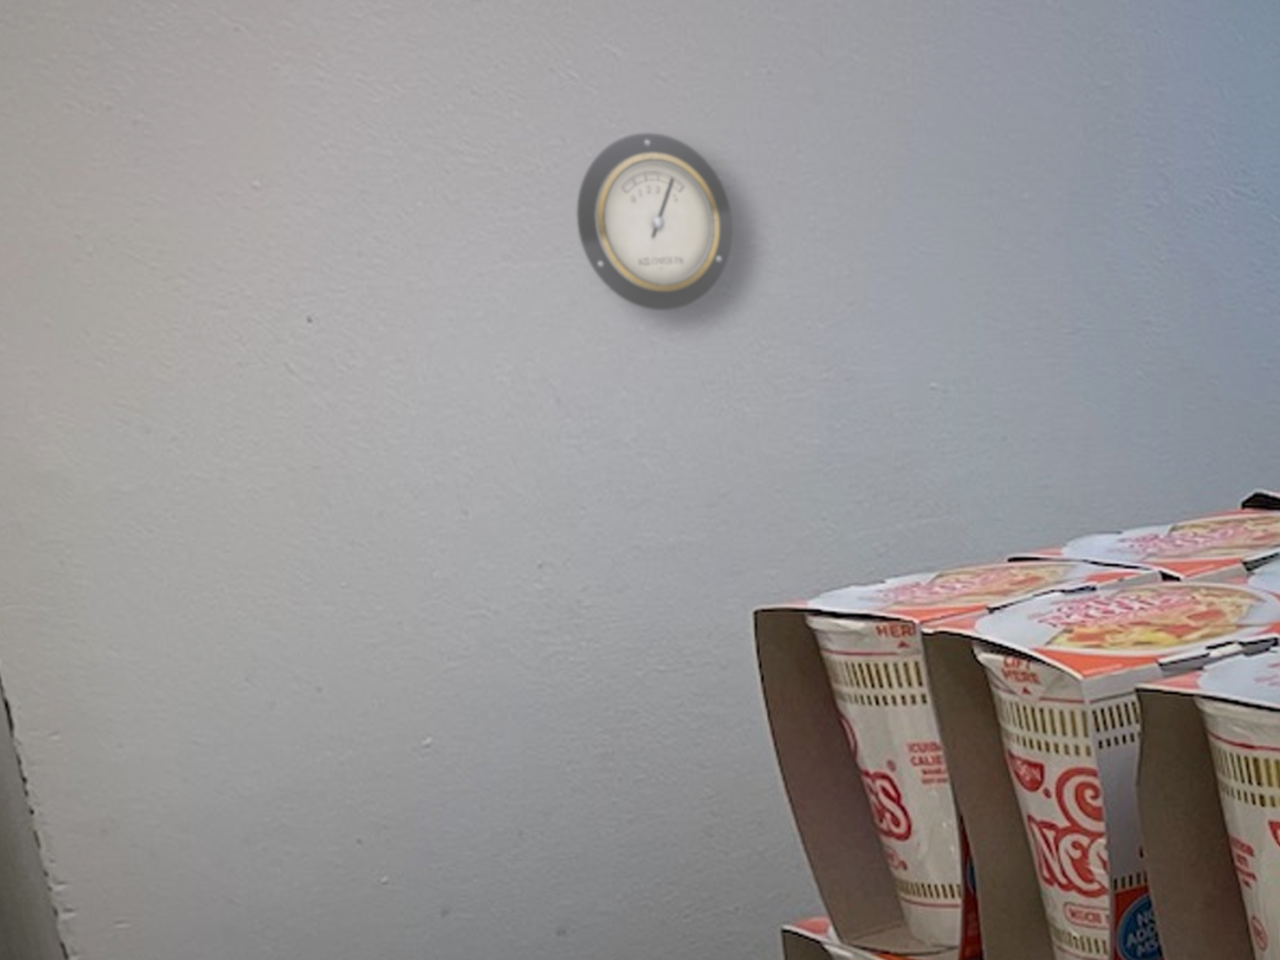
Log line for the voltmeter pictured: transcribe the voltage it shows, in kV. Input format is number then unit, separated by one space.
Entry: 4 kV
